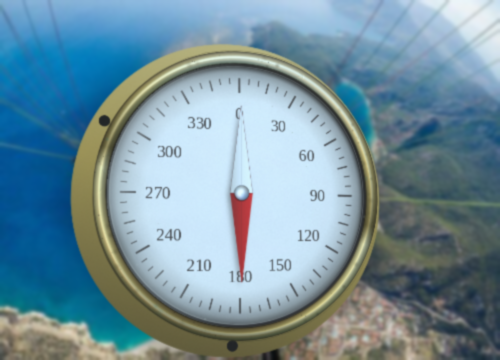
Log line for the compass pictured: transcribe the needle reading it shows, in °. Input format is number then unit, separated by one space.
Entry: 180 °
